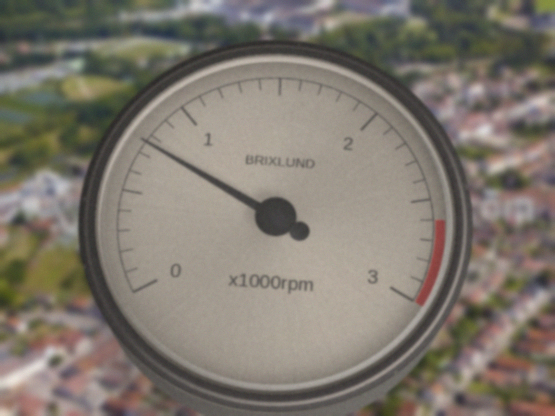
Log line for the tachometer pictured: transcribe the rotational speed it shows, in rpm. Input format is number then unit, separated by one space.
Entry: 750 rpm
